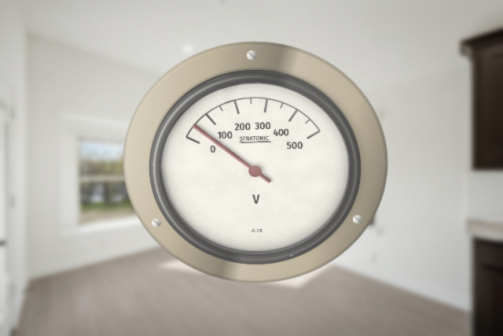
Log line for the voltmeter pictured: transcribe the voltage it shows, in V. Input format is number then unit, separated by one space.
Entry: 50 V
